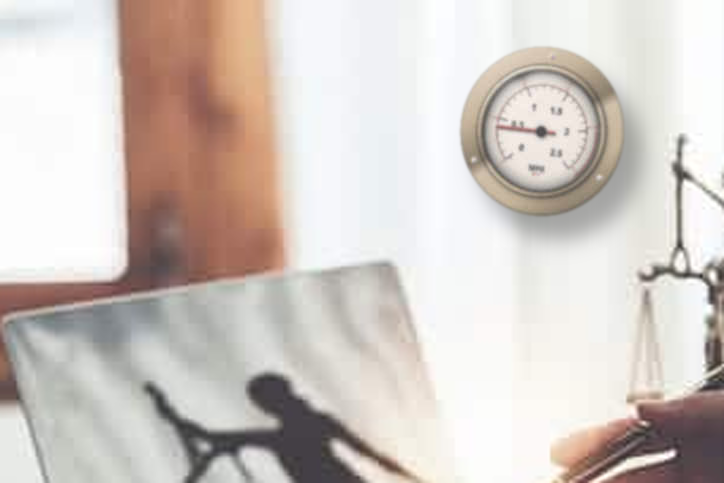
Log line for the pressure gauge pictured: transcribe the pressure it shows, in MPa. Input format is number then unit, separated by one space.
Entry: 0.4 MPa
